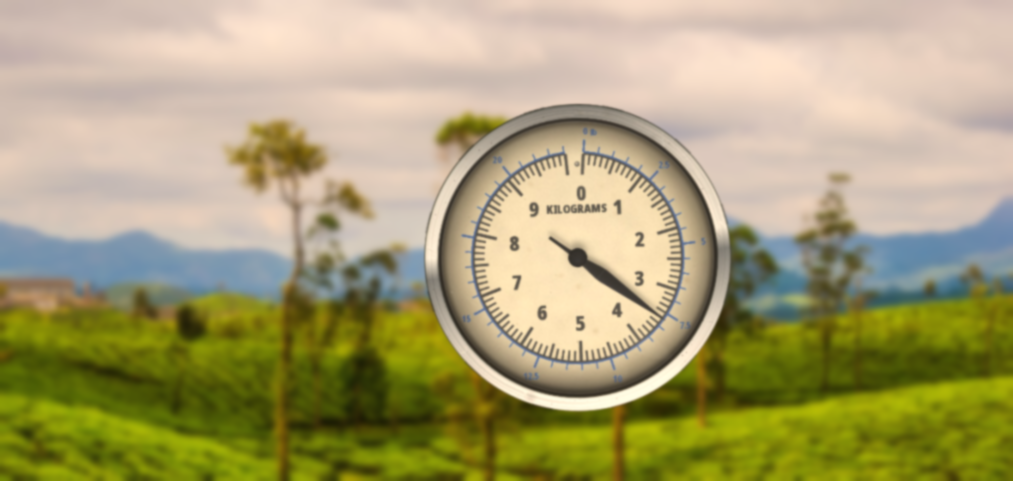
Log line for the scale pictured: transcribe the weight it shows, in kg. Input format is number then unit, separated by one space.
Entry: 3.5 kg
